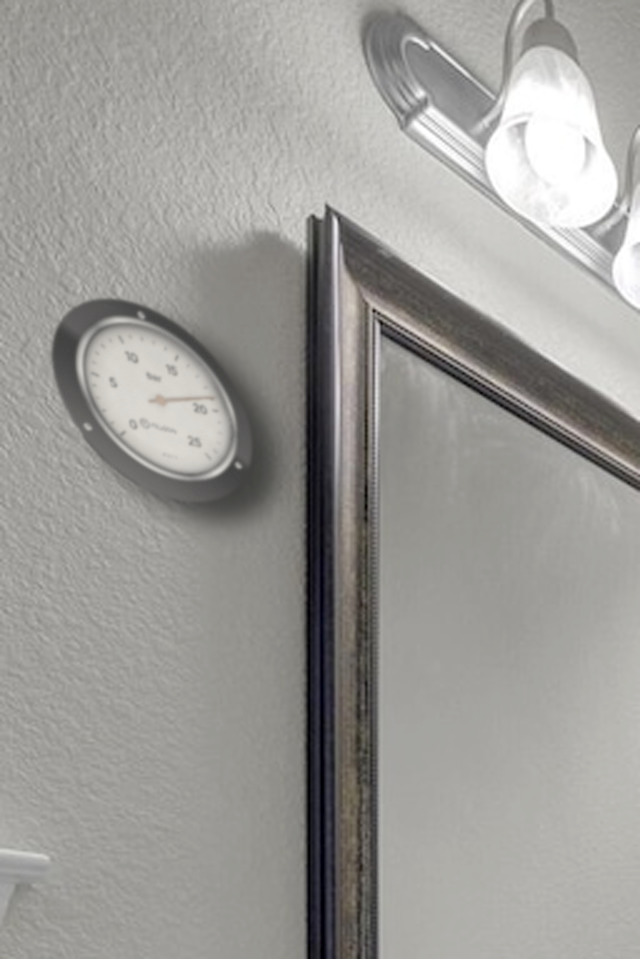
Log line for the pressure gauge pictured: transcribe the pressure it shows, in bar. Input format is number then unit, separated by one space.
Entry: 19 bar
